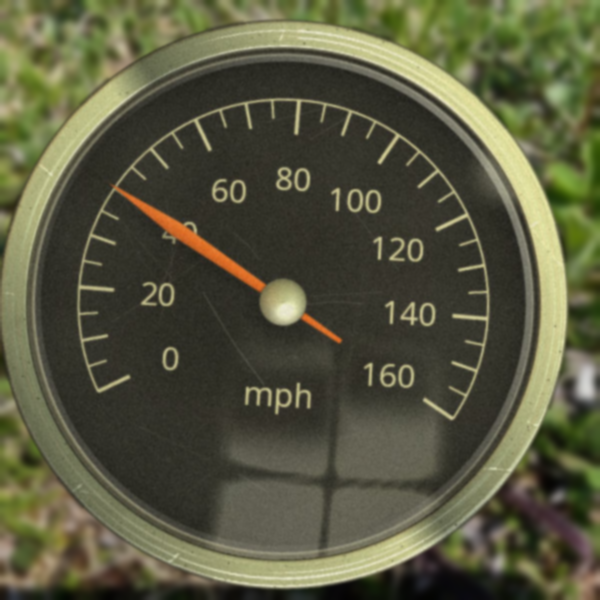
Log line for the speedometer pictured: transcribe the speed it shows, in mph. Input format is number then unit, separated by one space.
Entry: 40 mph
